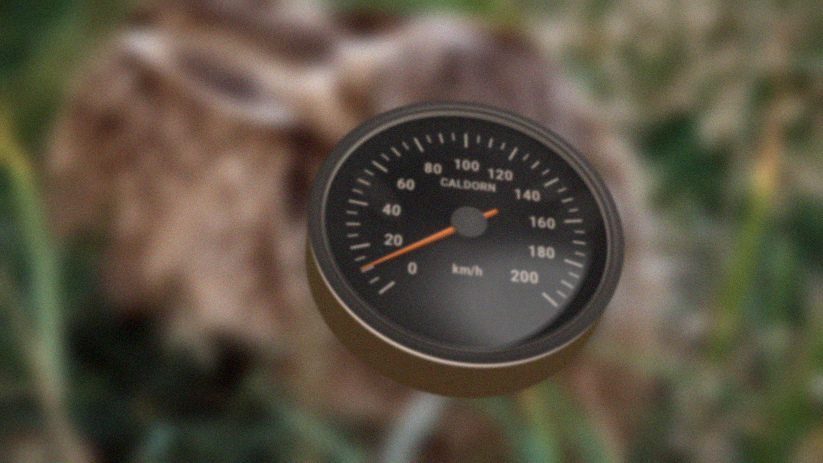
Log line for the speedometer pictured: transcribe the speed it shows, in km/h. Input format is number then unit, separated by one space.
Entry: 10 km/h
